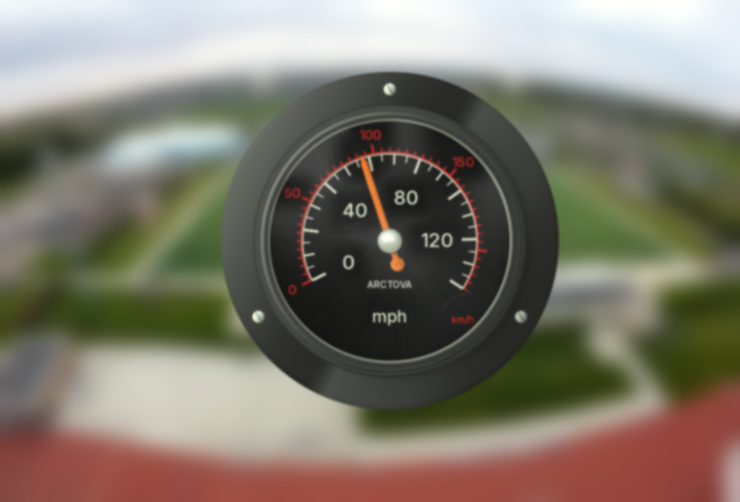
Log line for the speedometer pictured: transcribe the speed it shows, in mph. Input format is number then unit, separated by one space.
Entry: 57.5 mph
